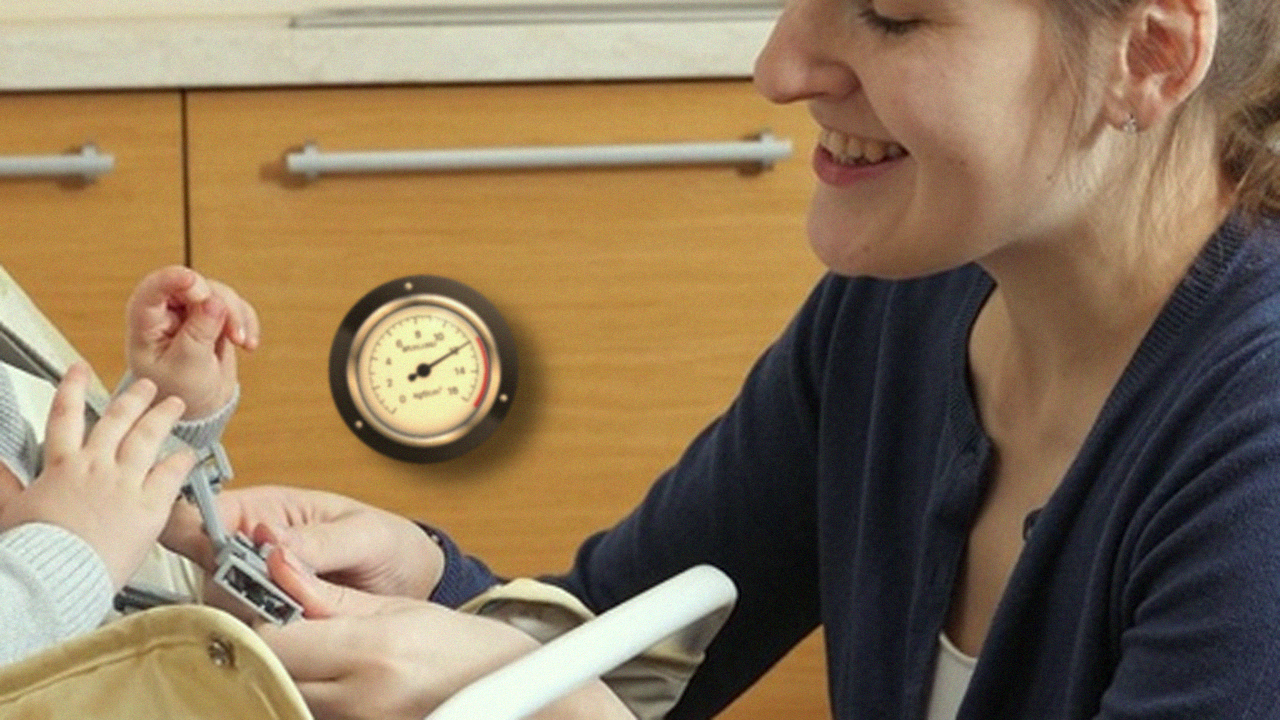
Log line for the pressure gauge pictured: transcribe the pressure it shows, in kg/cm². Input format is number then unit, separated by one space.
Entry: 12 kg/cm²
